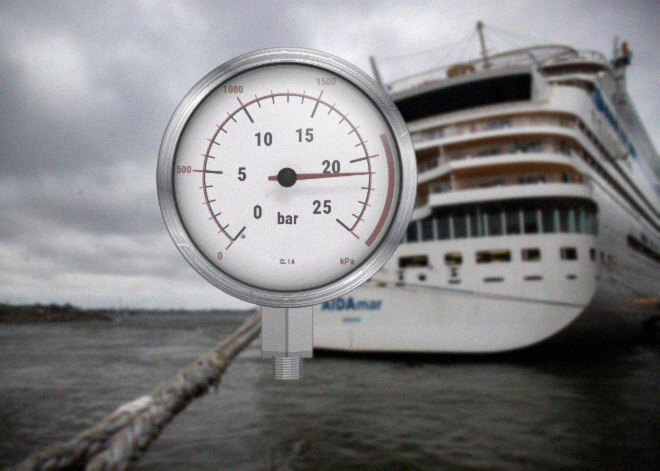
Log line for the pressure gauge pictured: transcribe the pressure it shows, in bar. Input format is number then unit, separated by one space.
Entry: 21 bar
